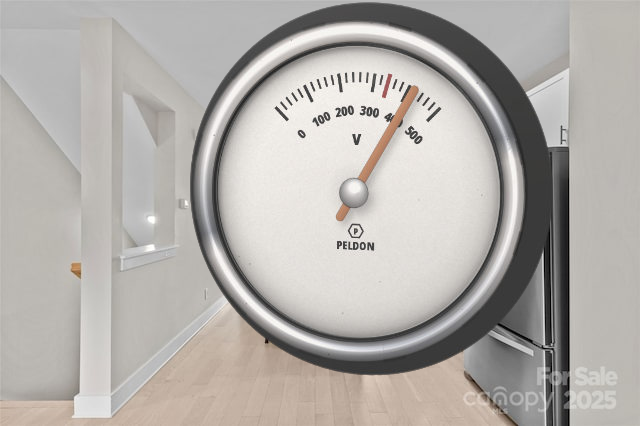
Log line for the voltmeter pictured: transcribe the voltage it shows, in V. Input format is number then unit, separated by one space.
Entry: 420 V
